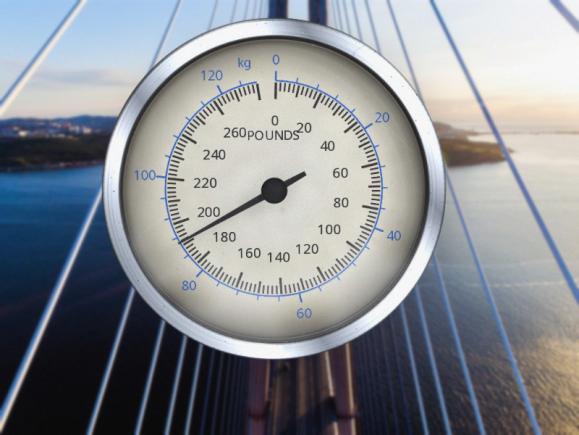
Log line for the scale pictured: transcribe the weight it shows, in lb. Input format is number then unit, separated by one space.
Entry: 192 lb
